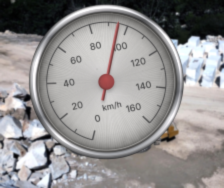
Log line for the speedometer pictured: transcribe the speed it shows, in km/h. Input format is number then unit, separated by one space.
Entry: 95 km/h
